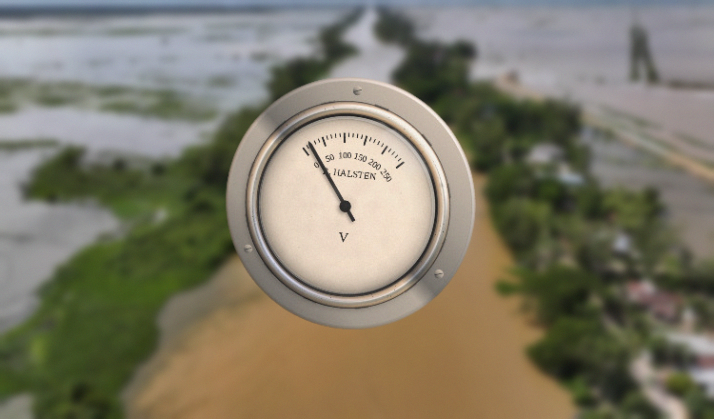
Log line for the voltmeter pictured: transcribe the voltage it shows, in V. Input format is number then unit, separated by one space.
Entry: 20 V
